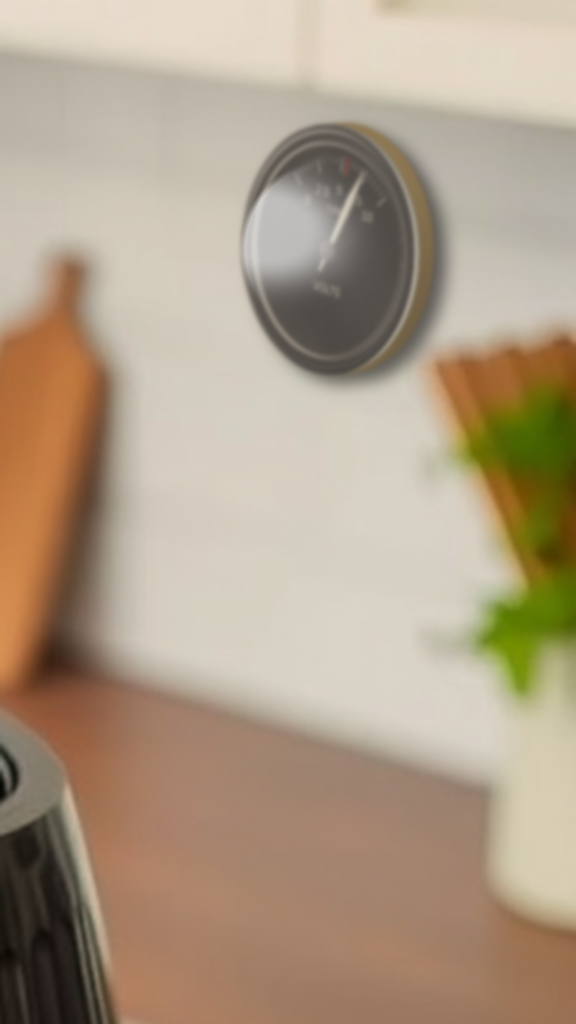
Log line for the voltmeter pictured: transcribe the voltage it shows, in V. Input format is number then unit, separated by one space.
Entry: 7.5 V
